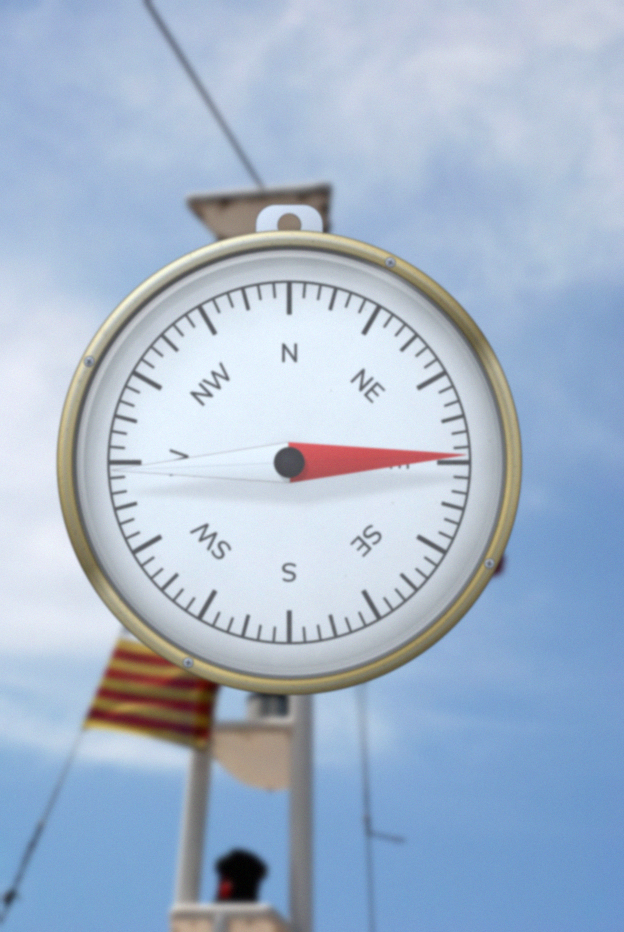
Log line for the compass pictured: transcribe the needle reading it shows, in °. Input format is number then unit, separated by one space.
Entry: 87.5 °
